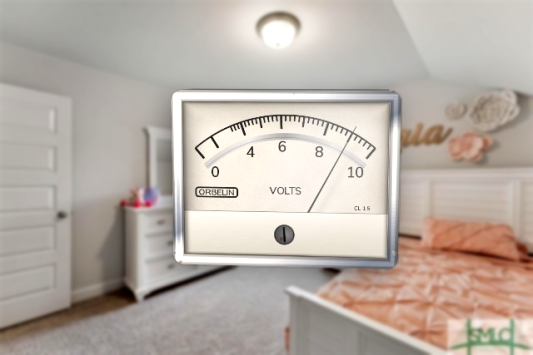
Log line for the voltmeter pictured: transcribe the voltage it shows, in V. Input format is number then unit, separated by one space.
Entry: 9 V
